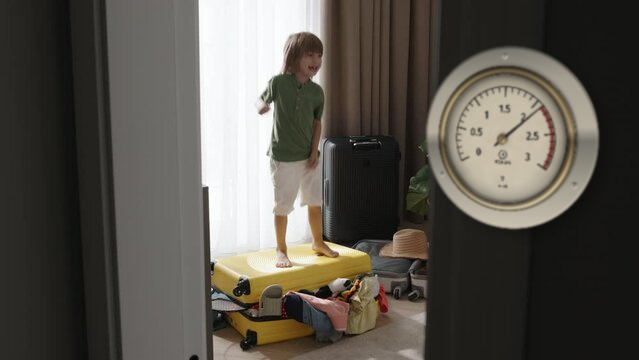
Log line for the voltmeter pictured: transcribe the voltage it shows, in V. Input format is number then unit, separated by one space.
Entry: 2.1 V
